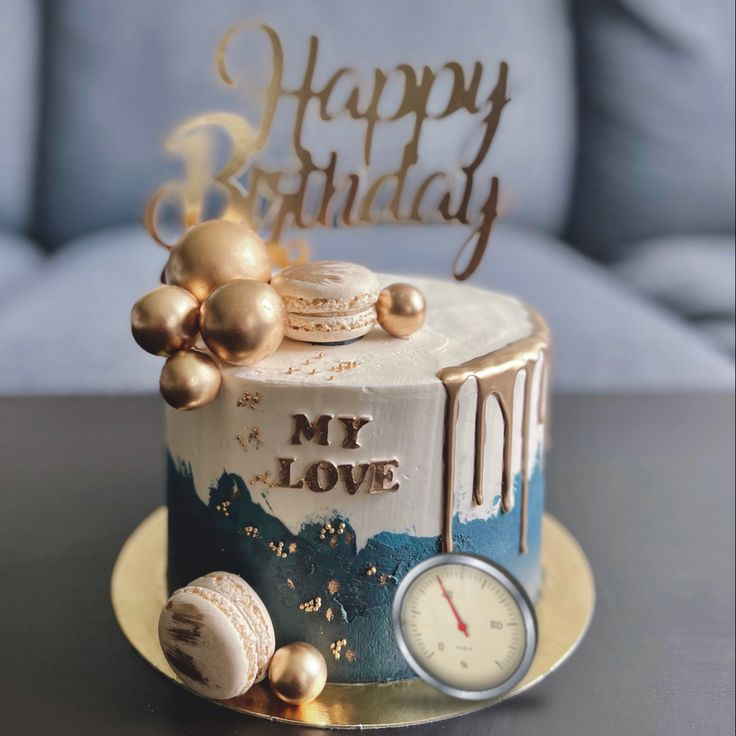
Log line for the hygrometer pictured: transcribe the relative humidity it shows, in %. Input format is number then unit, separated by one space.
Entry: 40 %
